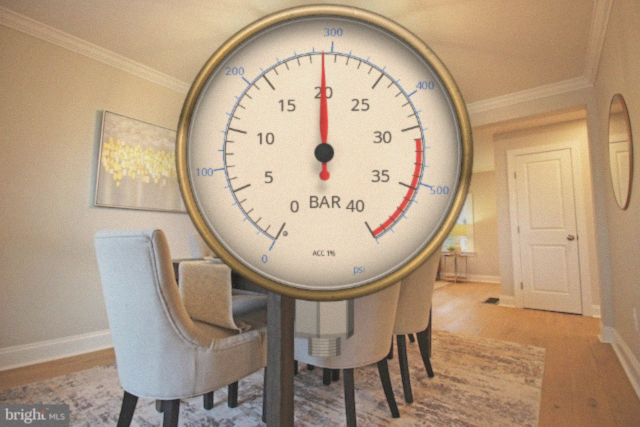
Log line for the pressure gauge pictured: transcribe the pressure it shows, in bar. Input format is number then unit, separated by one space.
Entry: 20 bar
